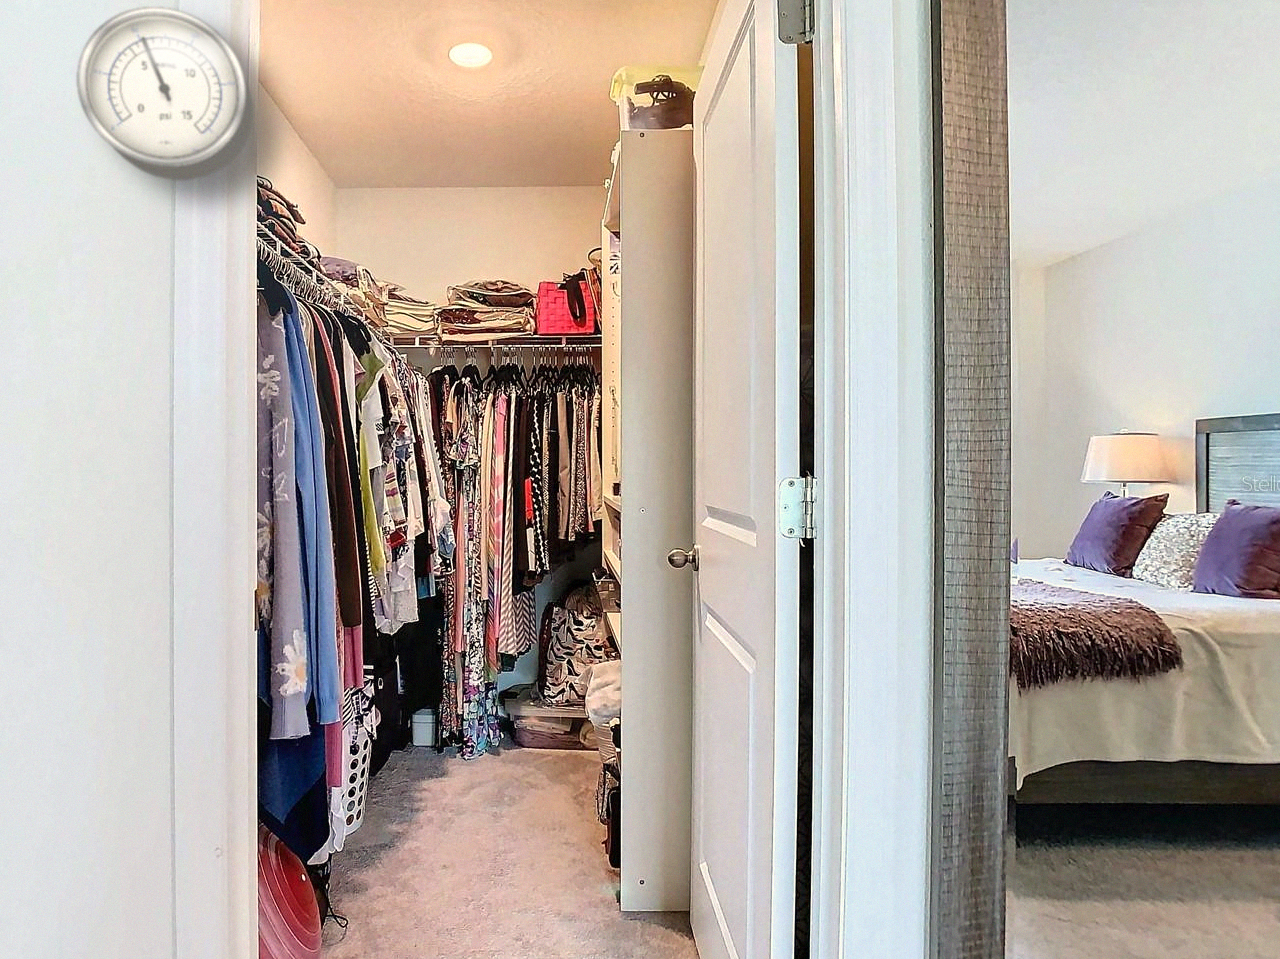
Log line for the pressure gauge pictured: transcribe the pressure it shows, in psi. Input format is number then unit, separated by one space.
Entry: 6 psi
